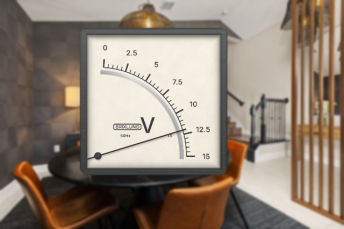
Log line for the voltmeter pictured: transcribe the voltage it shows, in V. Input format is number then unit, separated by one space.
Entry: 12 V
